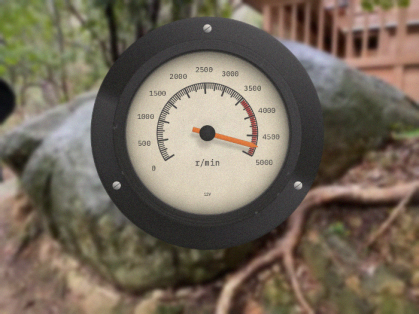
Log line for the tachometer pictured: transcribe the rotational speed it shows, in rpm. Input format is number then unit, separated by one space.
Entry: 4750 rpm
